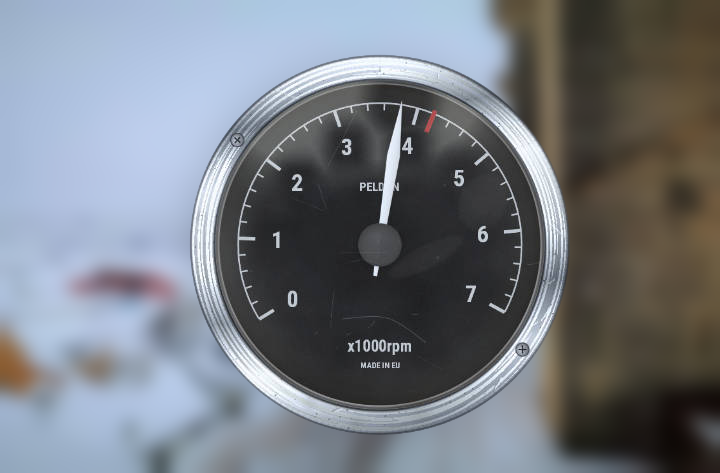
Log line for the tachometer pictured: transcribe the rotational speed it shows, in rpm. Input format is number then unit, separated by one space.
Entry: 3800 rpm
